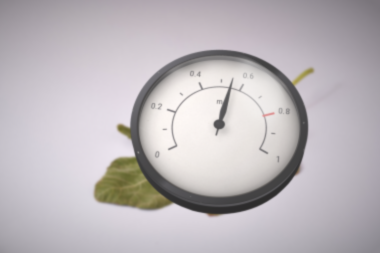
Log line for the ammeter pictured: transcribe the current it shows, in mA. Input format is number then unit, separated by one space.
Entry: 0.55 mA
